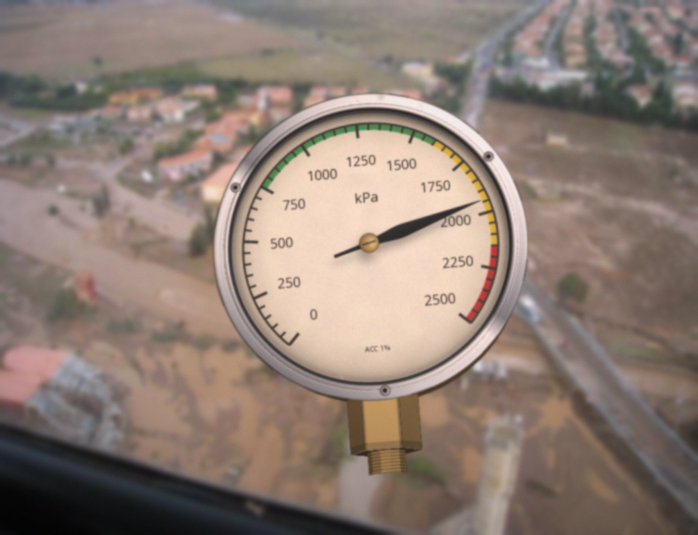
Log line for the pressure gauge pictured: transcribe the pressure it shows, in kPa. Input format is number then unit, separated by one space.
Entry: 1950 kPa
